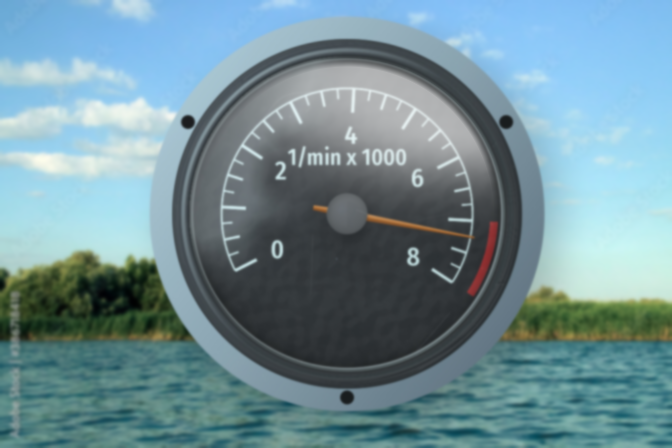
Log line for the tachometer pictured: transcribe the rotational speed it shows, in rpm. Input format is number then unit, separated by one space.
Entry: 7250 rpm
